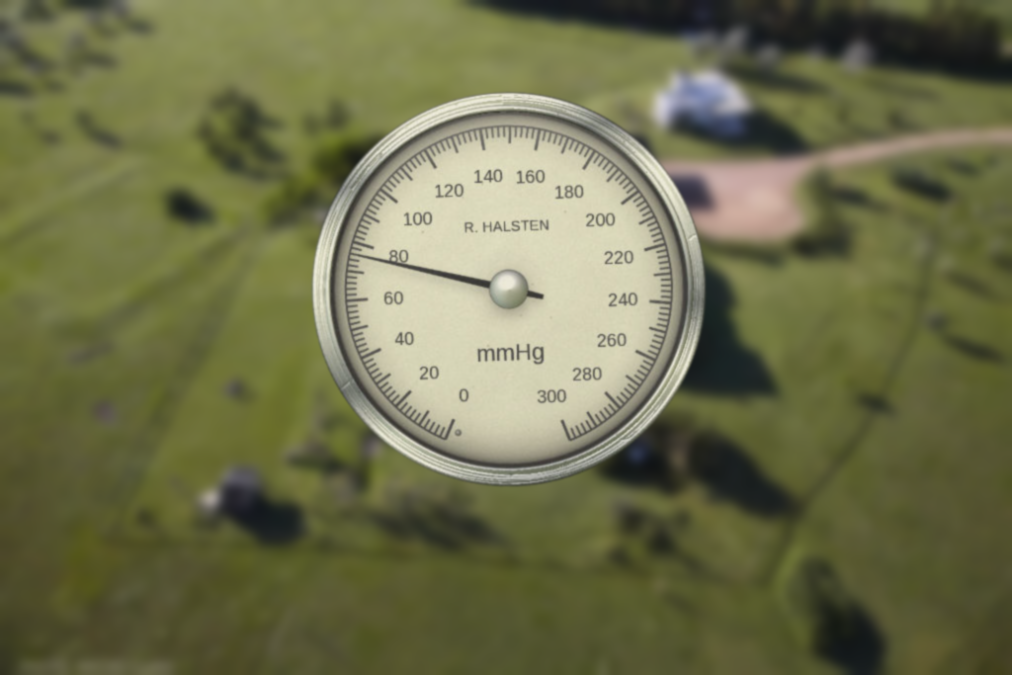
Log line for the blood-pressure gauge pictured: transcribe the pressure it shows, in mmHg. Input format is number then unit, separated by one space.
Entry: 76 mmHg
